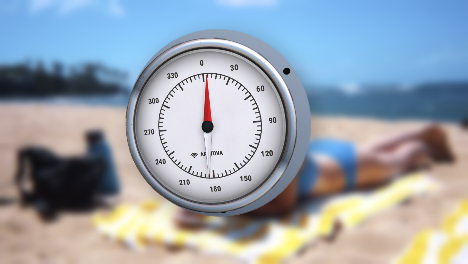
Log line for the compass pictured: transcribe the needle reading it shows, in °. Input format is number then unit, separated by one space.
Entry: 5 °
